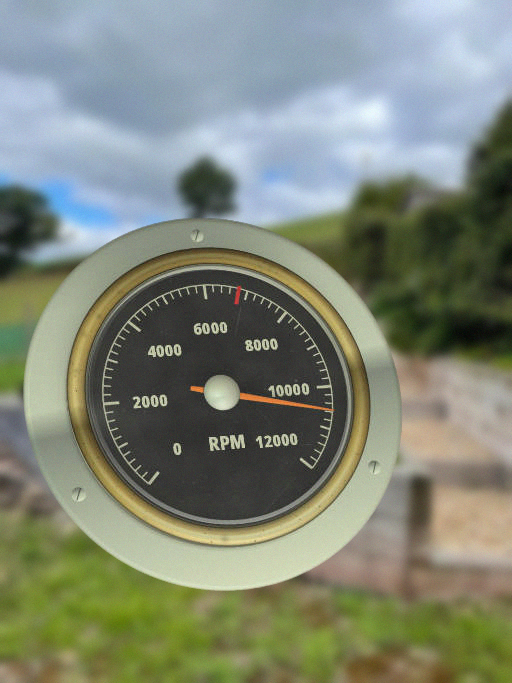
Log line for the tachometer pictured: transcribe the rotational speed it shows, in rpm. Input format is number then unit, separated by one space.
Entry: 10600 rpm
